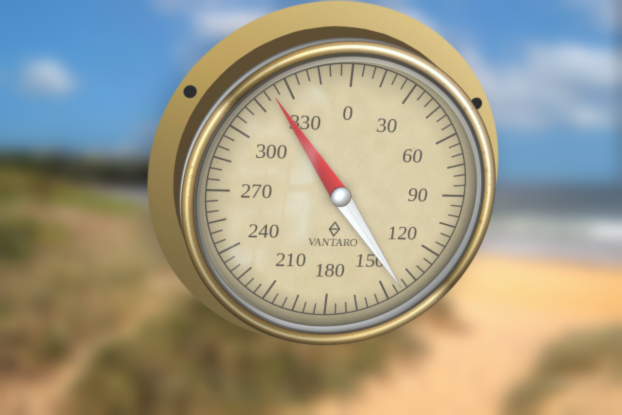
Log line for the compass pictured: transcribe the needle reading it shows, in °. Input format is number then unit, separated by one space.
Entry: 322.5 °
